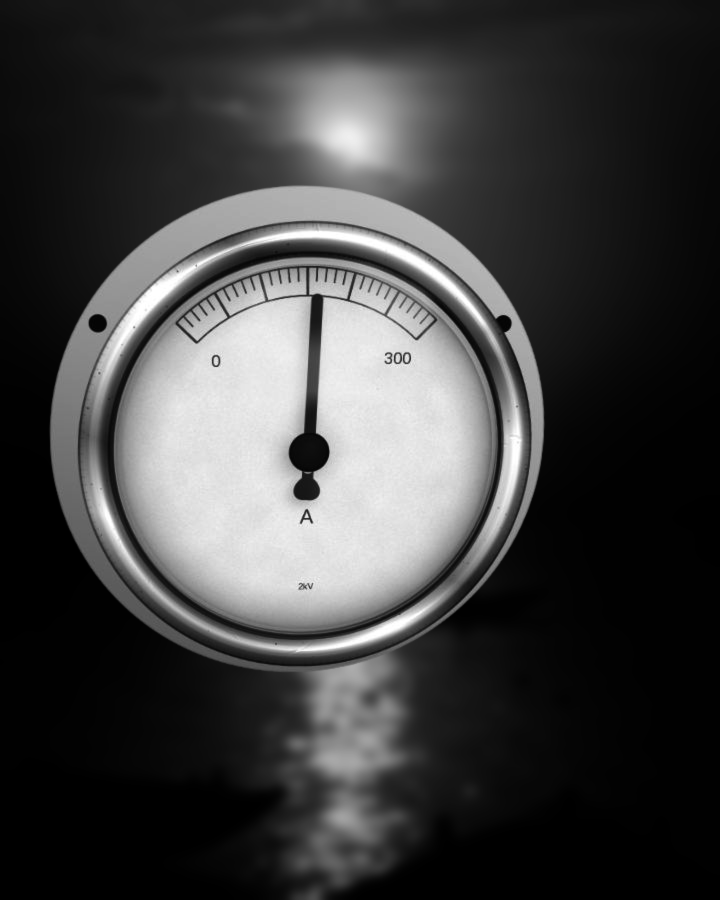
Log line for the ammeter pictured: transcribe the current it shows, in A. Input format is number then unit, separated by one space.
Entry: 160 A
